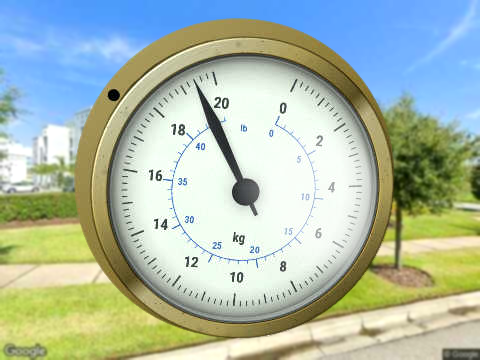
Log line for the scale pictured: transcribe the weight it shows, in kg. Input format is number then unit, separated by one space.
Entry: 19.4 kg
